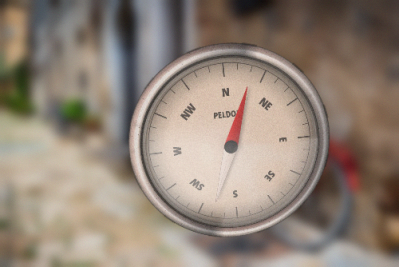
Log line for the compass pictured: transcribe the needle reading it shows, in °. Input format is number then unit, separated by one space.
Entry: 20 °
